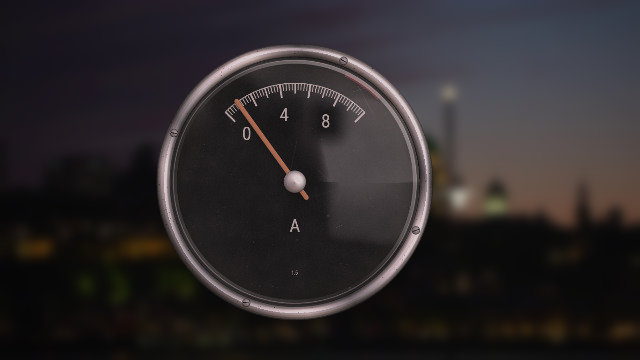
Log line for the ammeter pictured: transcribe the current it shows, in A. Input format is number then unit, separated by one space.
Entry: 1 A
